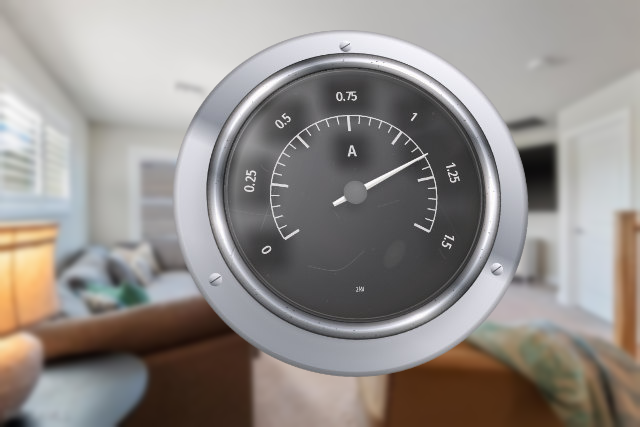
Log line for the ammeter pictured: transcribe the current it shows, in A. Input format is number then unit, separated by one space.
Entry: 1.15 A
